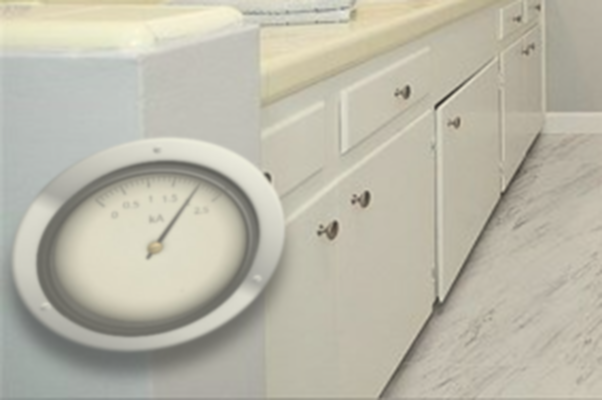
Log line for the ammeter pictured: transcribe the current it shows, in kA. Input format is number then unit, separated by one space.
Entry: 2 kA
